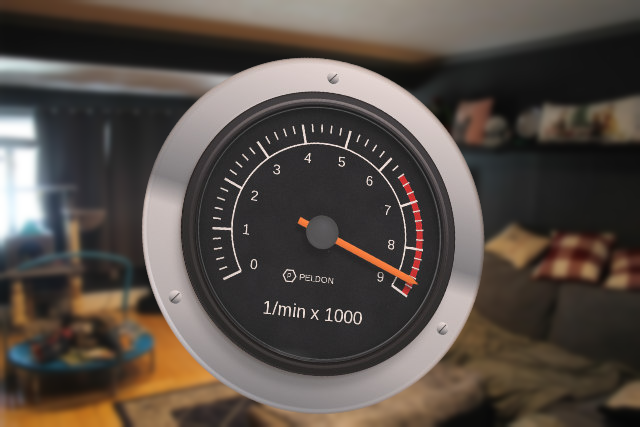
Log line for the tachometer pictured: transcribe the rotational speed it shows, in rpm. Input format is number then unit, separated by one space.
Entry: 8700 rpm
